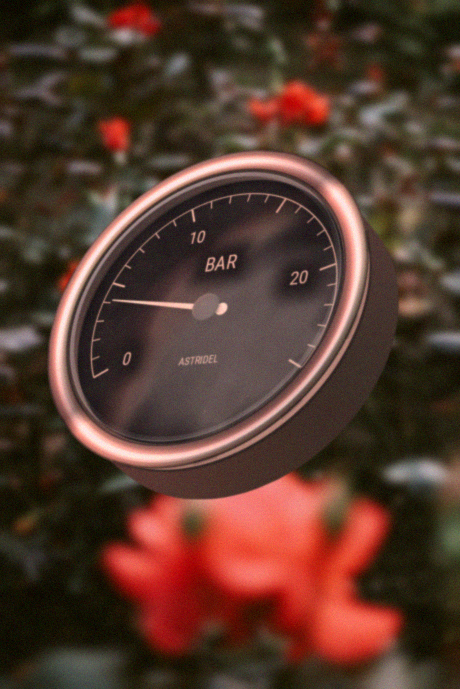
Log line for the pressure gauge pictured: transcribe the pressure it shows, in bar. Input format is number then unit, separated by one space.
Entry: 4 bar
